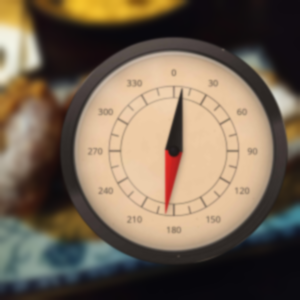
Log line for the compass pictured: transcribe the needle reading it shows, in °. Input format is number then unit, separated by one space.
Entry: 187.5 °
